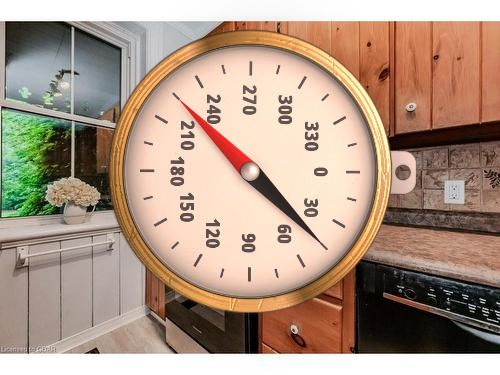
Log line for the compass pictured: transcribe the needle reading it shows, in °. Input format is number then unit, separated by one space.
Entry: 225 °
